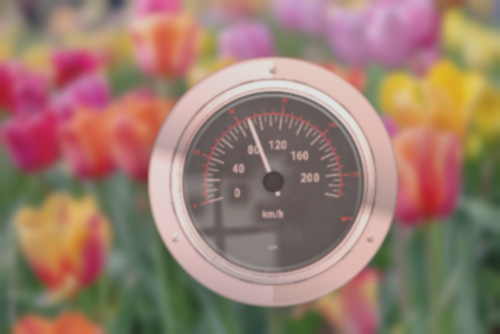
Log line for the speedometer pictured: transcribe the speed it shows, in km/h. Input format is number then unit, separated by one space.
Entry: 90 km/h
